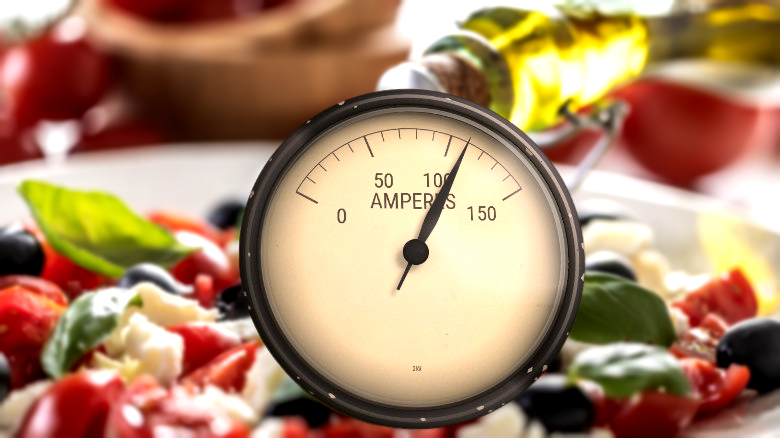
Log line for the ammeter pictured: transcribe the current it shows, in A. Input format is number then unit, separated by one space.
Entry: 110 A
